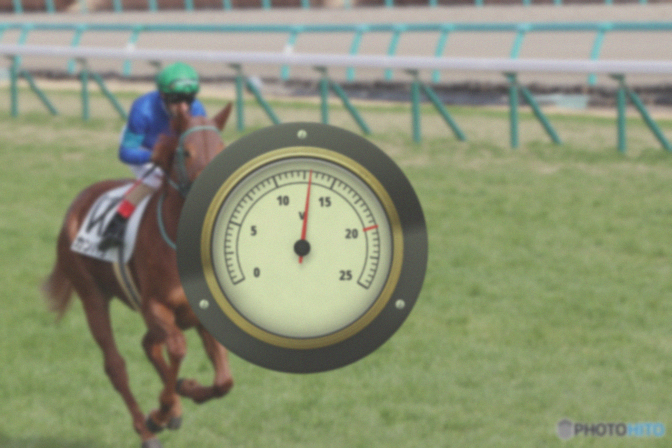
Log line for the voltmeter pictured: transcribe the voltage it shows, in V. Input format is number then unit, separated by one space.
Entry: 13 V
